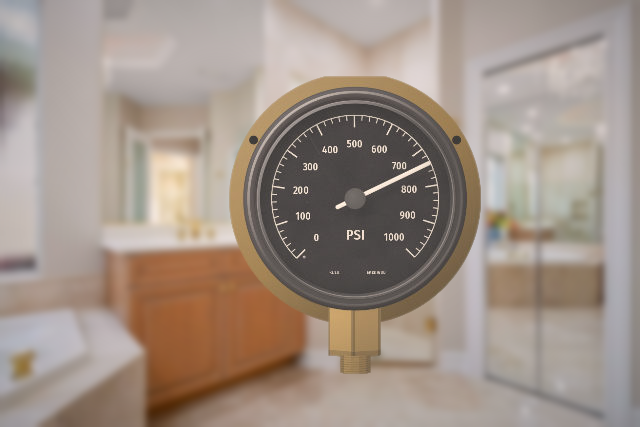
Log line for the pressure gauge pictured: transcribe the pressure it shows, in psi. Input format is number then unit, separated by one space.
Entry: 740 psi
